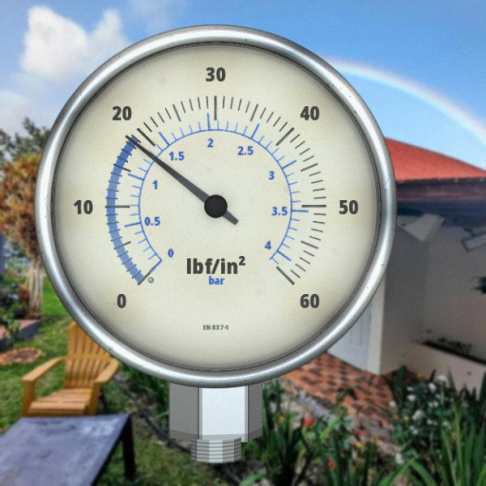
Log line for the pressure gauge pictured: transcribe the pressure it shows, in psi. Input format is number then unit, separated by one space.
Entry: 18.5 psi
